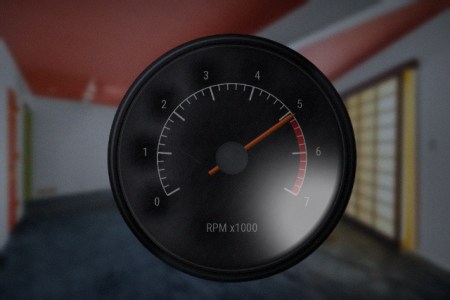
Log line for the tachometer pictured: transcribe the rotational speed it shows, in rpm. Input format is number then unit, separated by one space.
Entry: 5100 rpm
